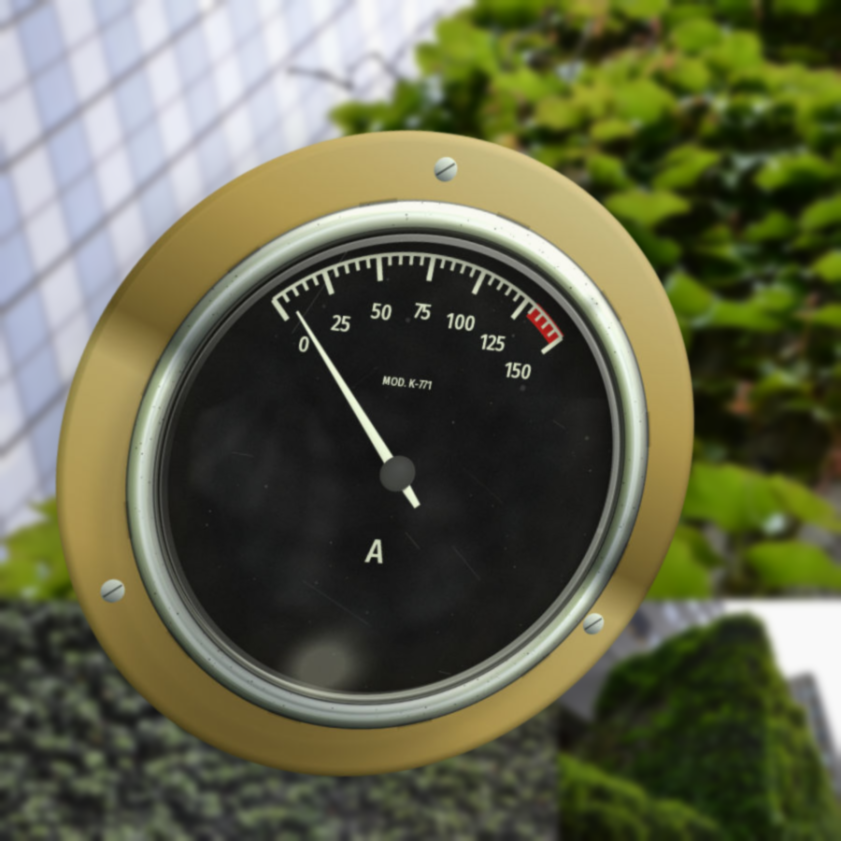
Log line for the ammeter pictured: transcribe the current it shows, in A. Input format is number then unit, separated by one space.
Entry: 5 A
